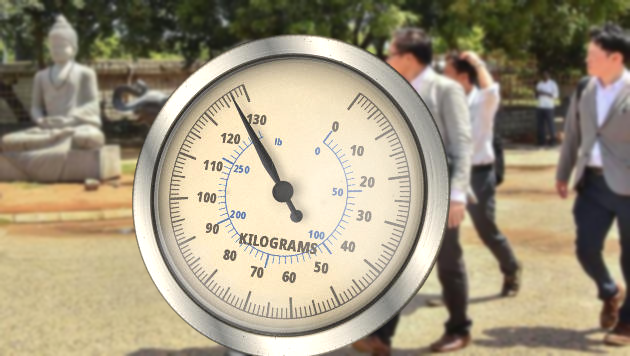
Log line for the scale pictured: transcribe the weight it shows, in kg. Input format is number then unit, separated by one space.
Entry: 127 kg
